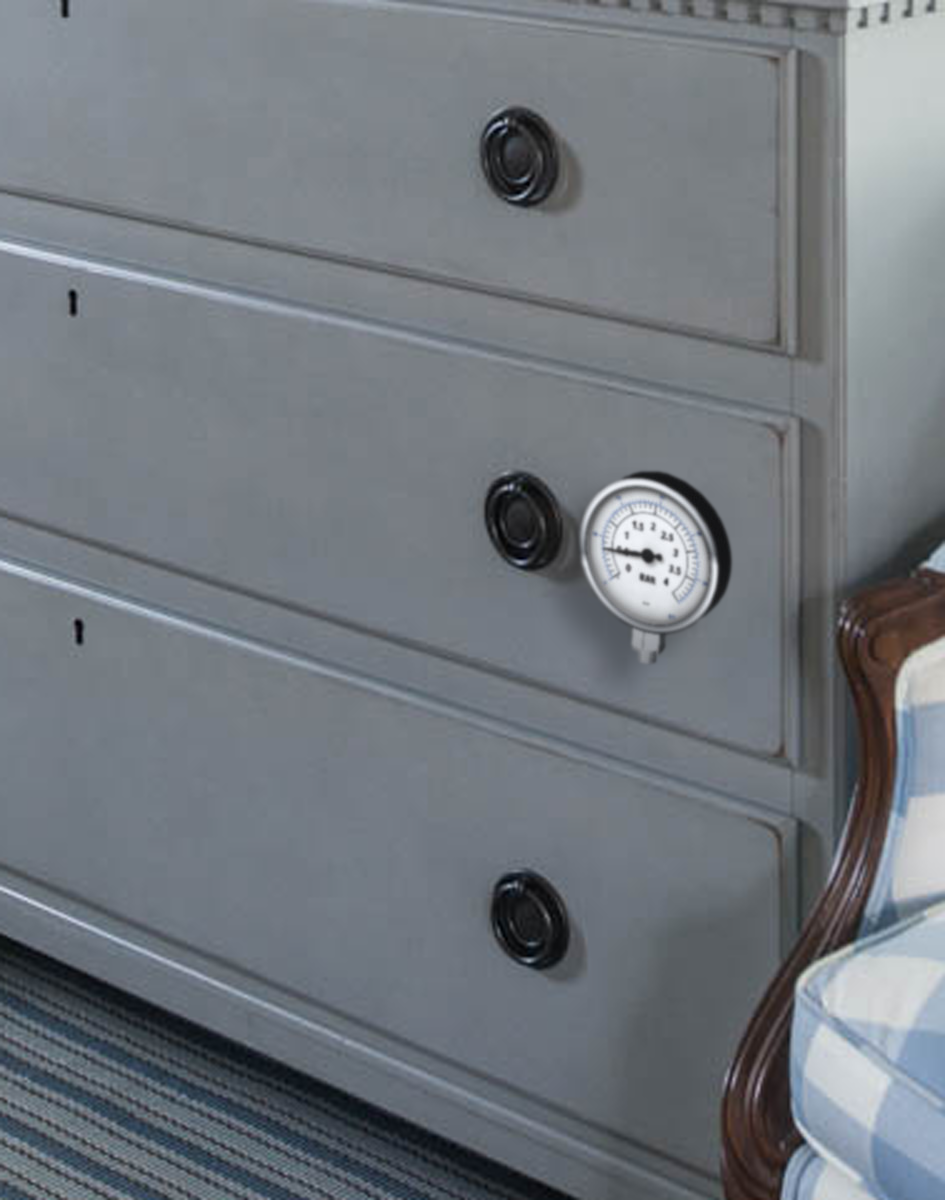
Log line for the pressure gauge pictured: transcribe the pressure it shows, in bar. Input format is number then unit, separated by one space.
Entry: 0.5 bar
